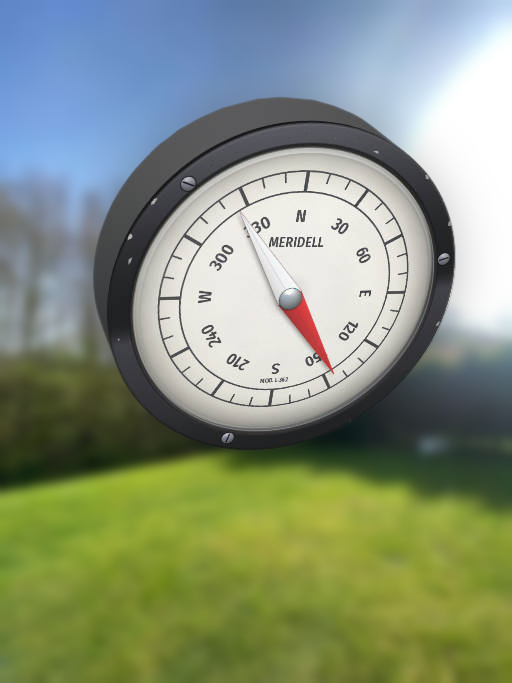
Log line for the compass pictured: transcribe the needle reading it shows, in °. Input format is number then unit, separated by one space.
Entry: 145 °
